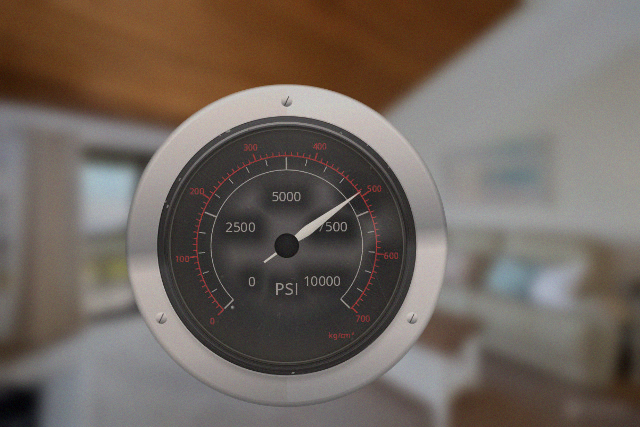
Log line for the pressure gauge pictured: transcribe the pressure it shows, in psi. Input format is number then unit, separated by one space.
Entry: 7000 psi
